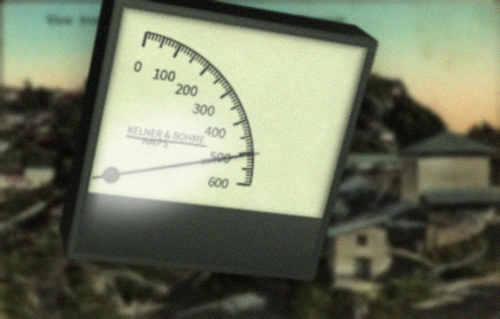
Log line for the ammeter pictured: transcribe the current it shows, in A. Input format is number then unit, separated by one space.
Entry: 500 A
